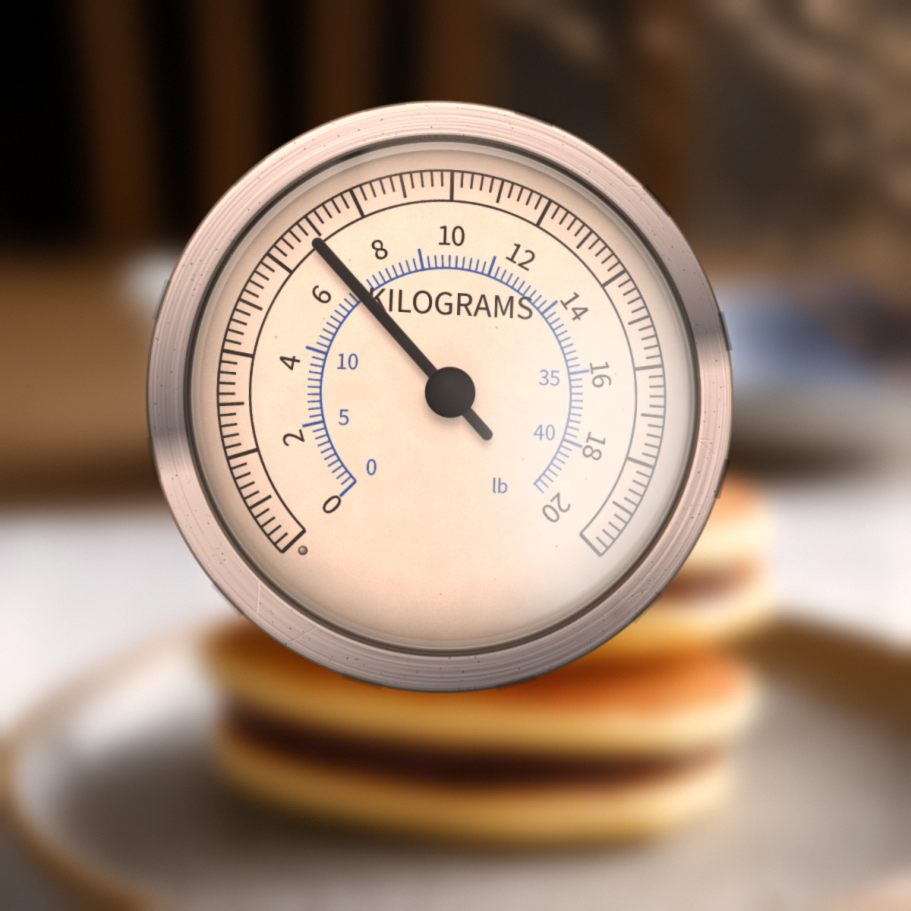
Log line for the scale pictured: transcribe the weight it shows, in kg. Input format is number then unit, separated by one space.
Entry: 6.8 kg
